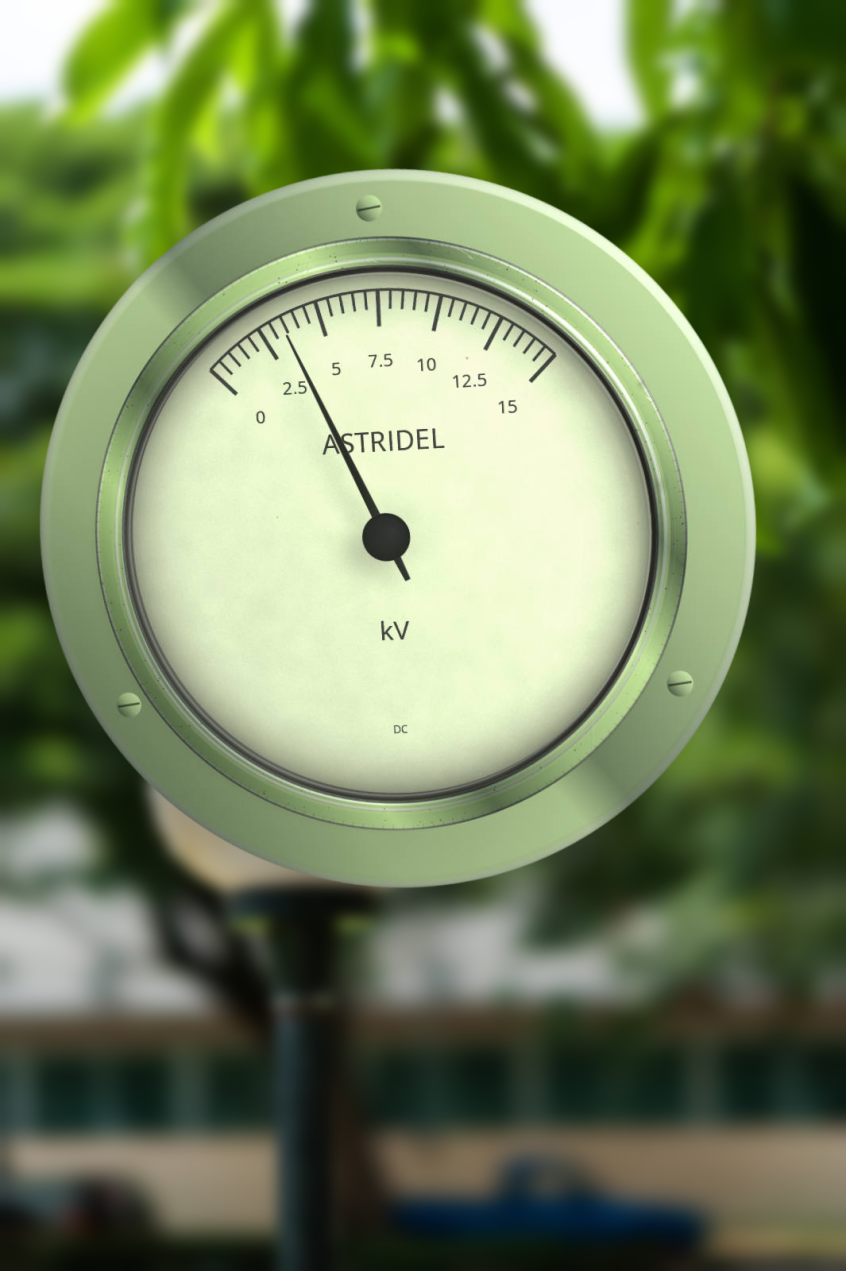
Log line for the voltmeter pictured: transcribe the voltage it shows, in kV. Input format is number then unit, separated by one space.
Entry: 3.5 kV
